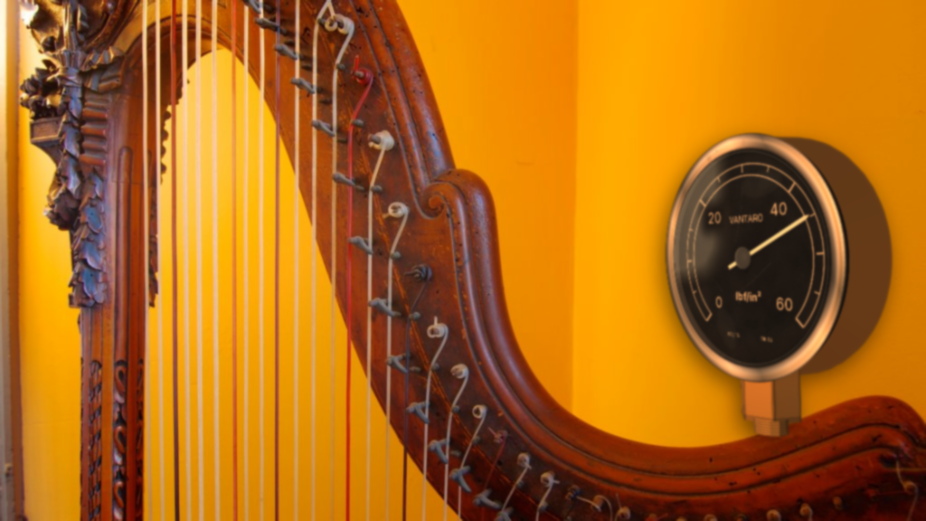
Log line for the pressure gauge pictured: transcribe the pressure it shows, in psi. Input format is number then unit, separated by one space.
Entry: 45 psi
